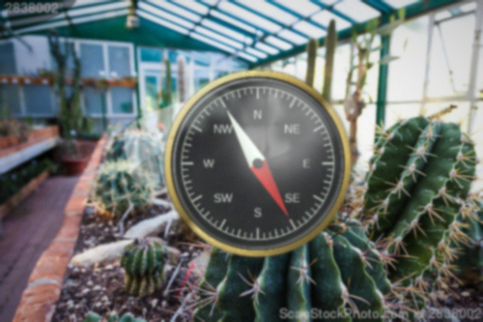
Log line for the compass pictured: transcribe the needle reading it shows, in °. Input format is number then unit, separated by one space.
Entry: 150 °
